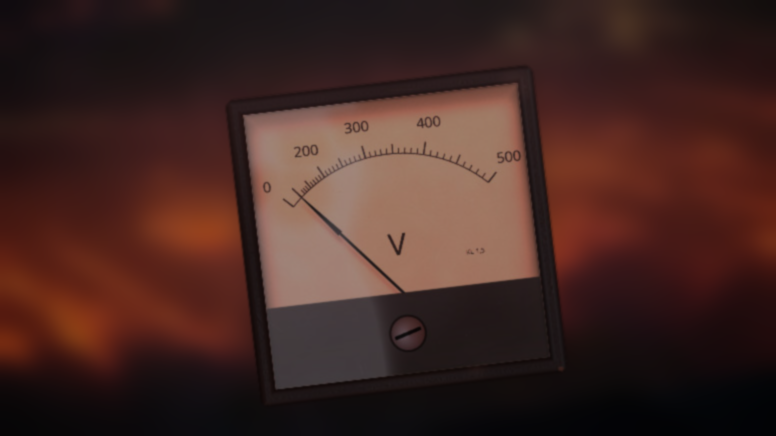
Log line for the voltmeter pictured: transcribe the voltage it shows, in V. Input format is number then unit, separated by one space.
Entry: 100 V
